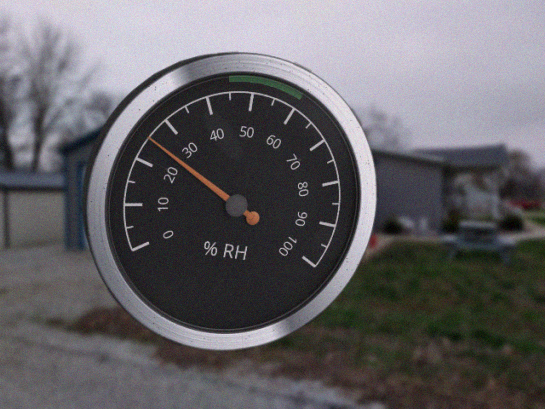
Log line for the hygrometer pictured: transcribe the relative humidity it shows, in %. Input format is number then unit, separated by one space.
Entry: 25 %
